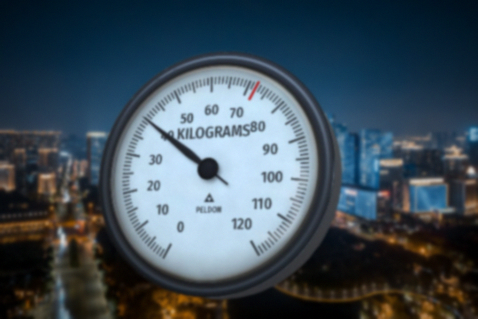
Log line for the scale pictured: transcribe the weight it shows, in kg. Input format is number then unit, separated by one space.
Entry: 40 kg
